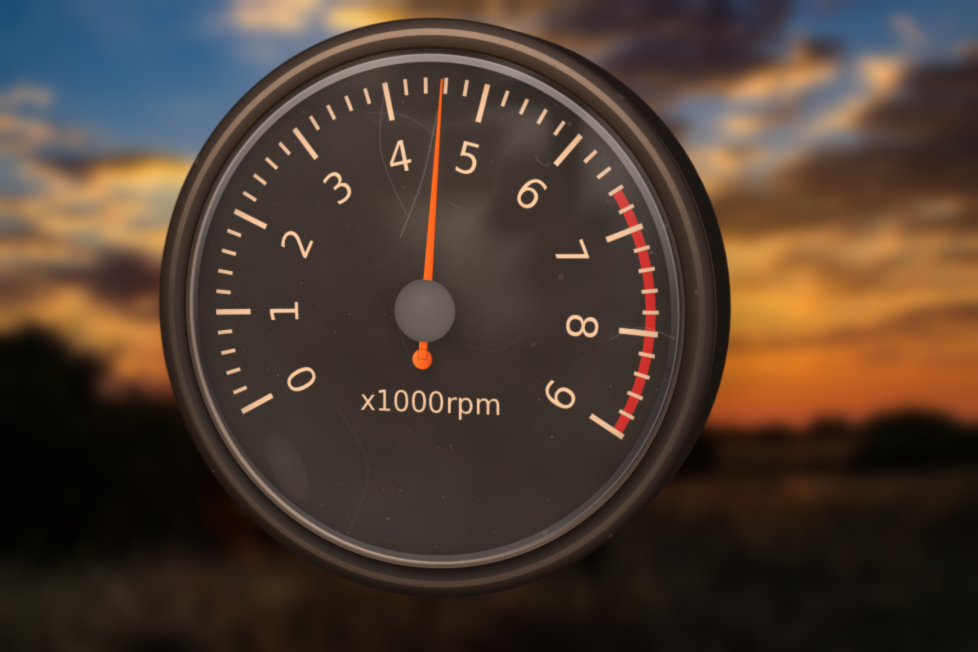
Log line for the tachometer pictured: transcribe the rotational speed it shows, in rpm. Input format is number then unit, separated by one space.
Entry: 4600 rpm
